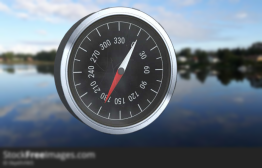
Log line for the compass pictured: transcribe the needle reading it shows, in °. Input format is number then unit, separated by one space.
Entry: 180 °
